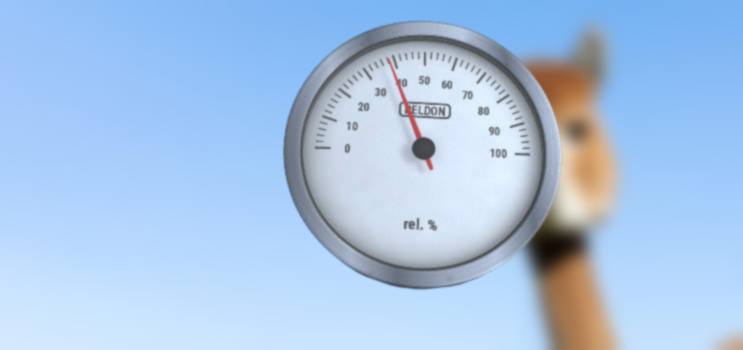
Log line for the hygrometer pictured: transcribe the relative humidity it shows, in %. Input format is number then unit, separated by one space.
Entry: 38 %
